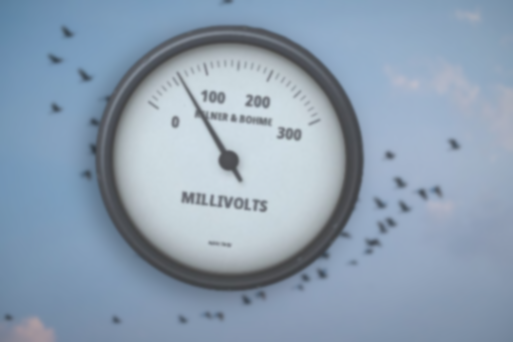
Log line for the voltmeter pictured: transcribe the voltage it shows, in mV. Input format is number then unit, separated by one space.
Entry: 60 mV
